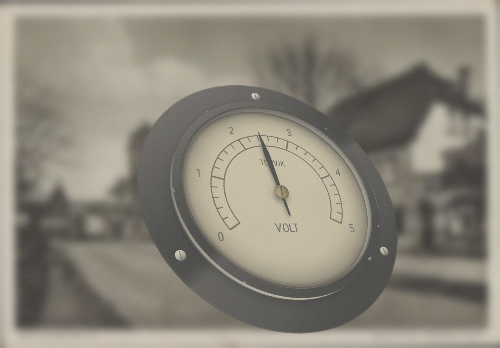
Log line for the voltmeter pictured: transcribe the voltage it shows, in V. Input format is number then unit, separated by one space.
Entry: 2.4 V
